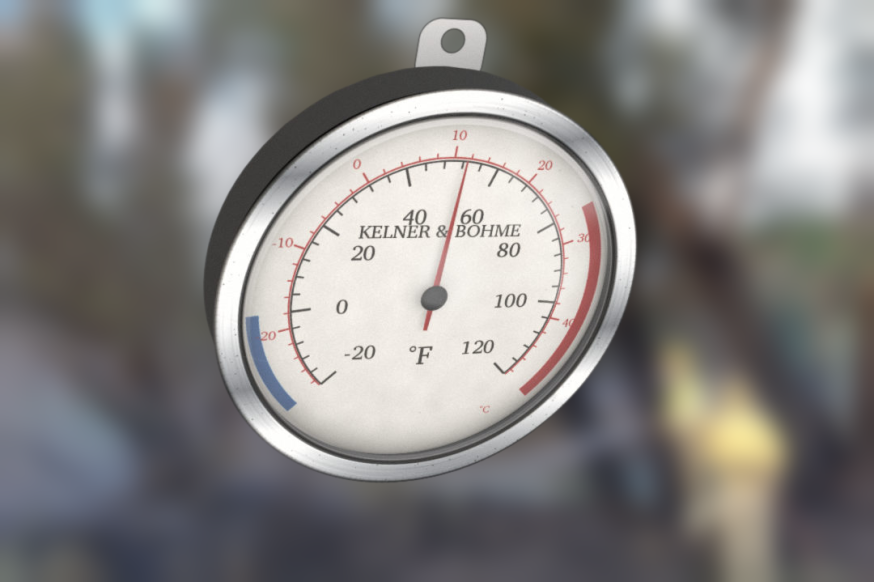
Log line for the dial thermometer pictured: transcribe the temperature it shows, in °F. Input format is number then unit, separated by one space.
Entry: 52 °F
